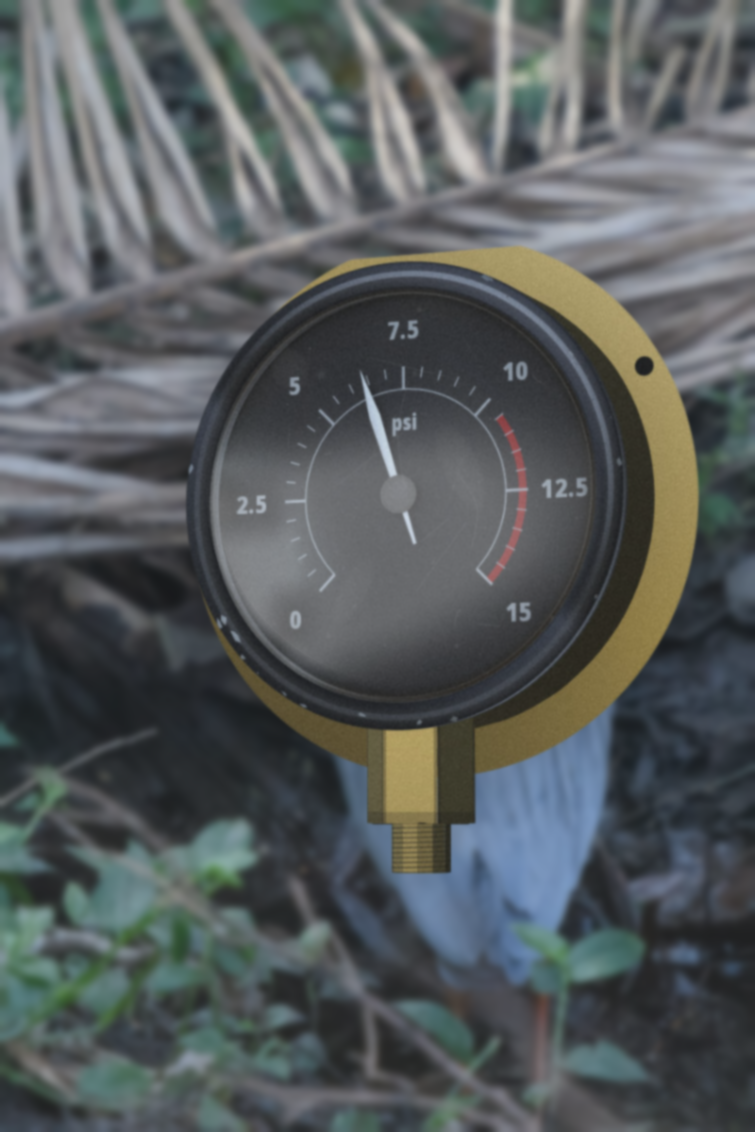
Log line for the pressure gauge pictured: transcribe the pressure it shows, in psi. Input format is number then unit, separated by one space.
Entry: 6.5 psi
